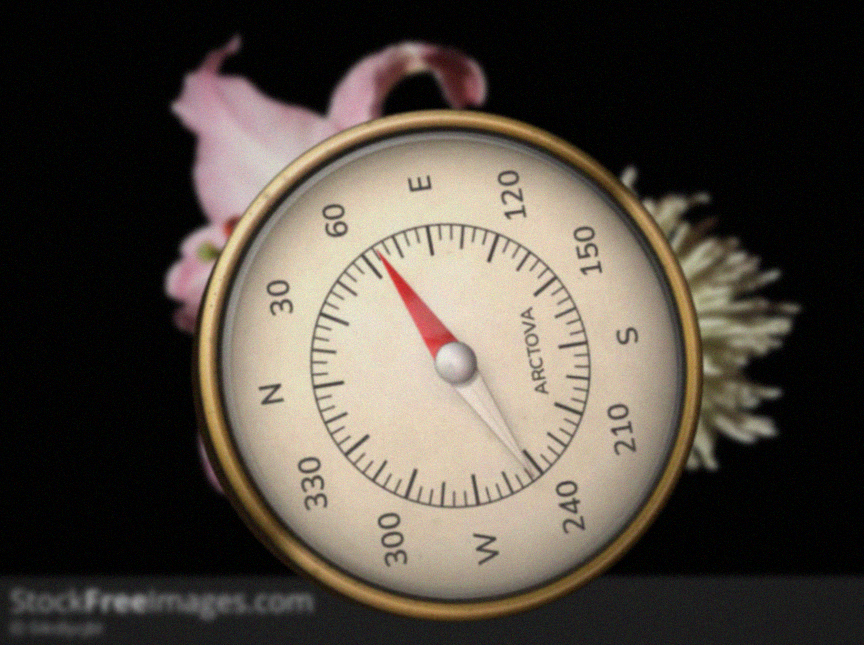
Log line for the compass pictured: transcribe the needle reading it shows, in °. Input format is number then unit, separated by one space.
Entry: 65 °
